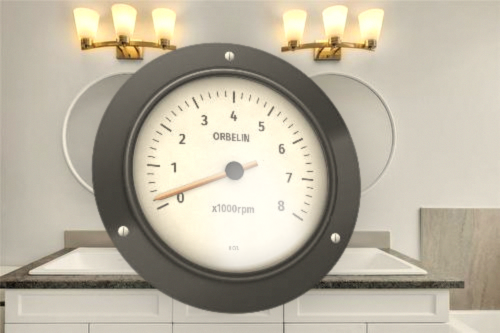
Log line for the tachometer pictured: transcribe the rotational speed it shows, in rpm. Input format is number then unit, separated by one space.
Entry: 200 rpm
